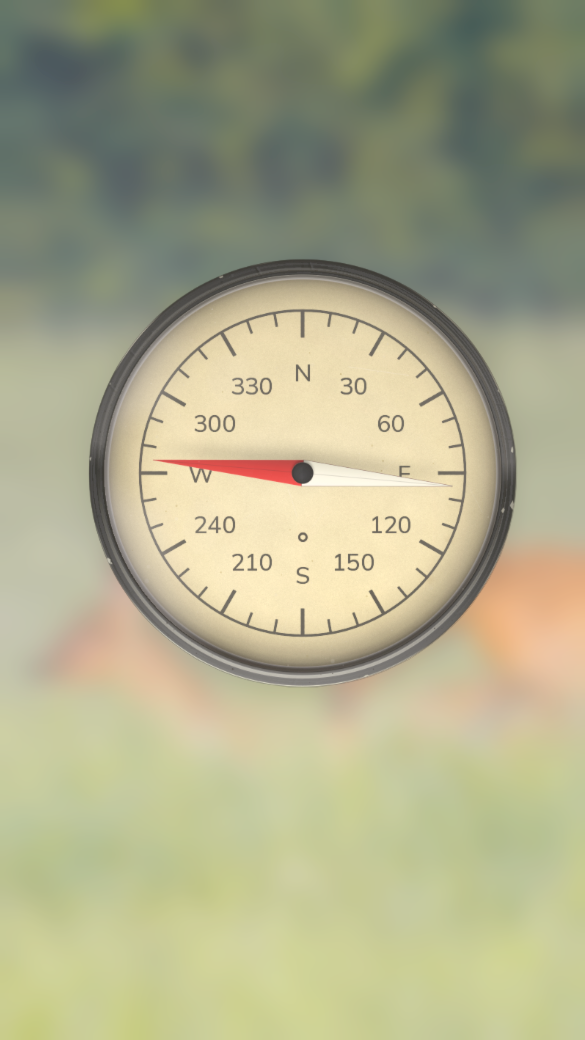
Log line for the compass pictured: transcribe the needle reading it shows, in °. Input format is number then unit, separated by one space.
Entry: 275 °
